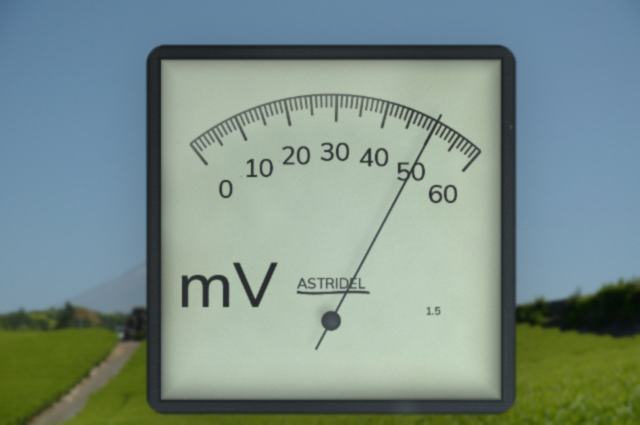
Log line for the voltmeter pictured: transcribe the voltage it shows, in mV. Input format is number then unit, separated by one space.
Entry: 50 mV
